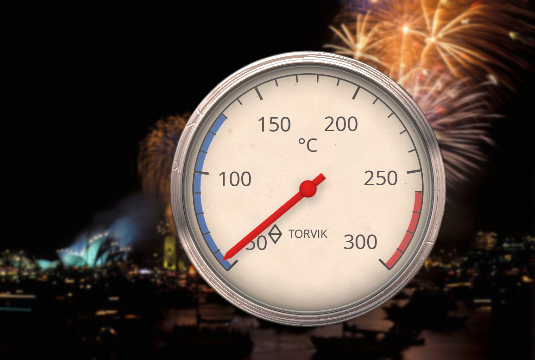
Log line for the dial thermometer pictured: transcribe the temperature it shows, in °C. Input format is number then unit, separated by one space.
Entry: 55 °C
